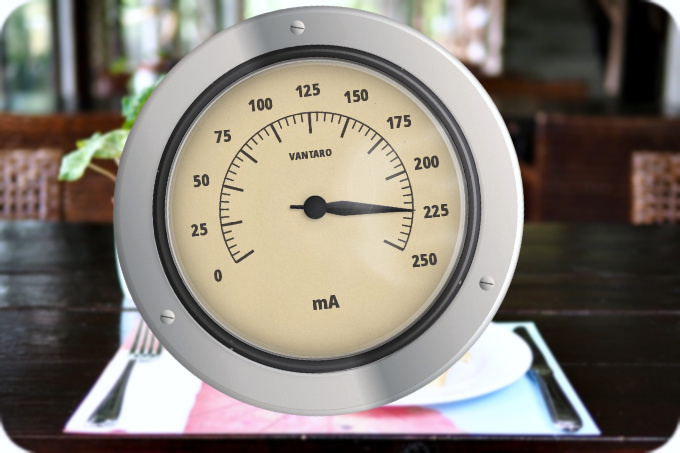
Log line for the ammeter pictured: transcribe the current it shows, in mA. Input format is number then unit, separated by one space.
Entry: 225 mA
